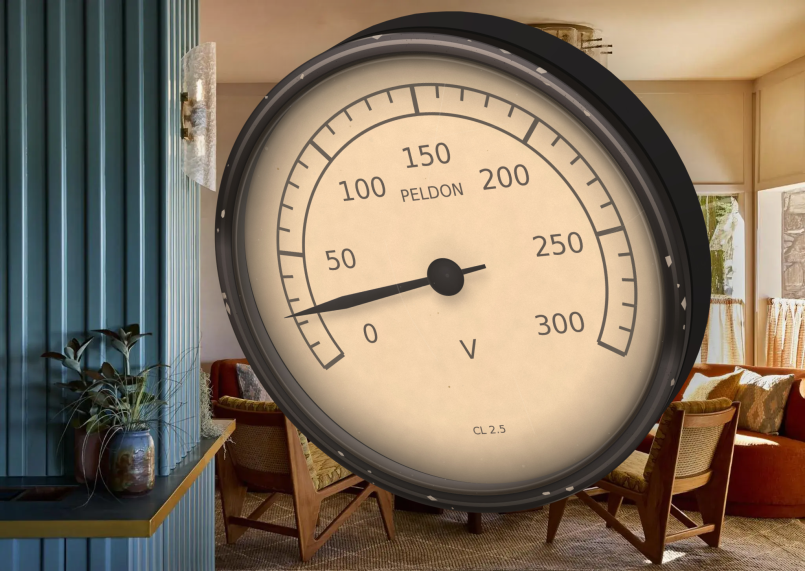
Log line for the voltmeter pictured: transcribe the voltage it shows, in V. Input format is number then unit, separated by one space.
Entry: 25 V
